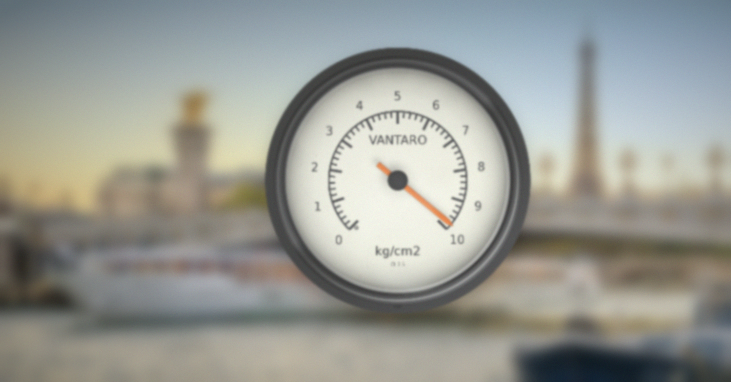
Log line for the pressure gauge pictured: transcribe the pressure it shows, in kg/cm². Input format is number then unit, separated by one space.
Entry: 9.8 kg/cm²
